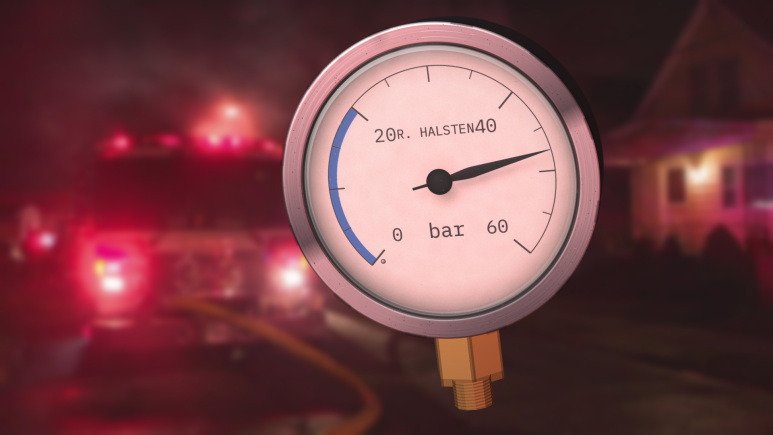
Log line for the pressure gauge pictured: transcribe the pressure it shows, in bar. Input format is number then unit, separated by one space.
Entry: 47.5 bar
